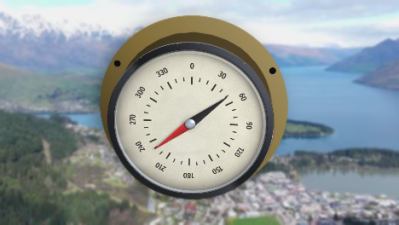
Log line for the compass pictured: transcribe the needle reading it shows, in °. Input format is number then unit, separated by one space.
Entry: 230 °
